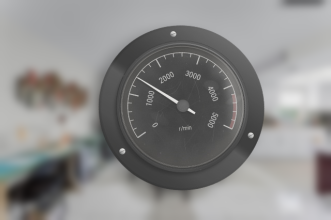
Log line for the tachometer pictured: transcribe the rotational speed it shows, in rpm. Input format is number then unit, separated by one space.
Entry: 1400 rpm
